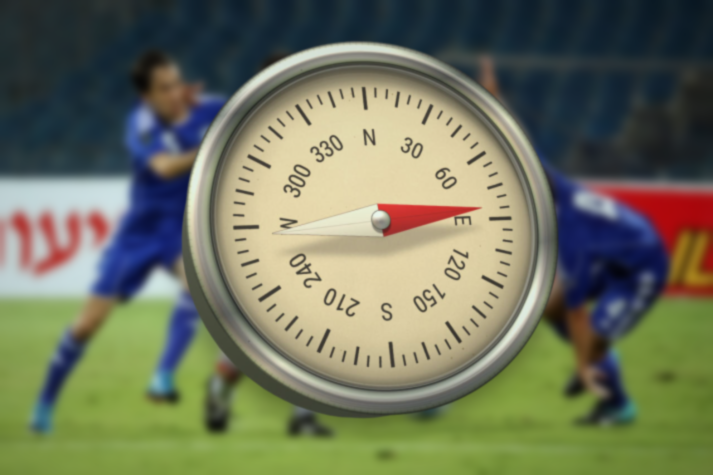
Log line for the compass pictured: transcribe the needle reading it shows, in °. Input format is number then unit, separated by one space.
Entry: 85 °
